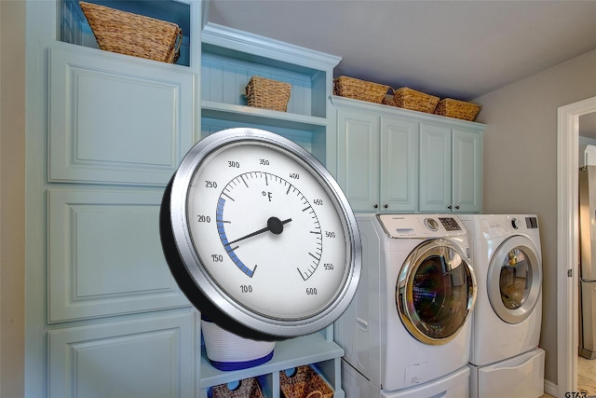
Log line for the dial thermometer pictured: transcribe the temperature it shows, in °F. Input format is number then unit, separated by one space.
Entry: 160 °F
